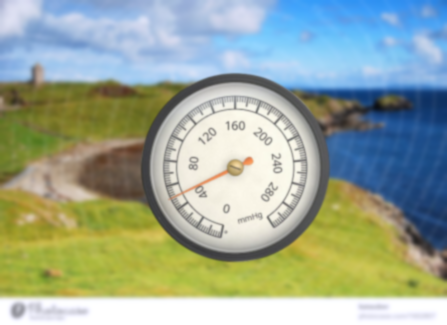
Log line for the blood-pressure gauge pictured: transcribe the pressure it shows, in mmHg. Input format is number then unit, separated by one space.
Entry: 50 mmHg
